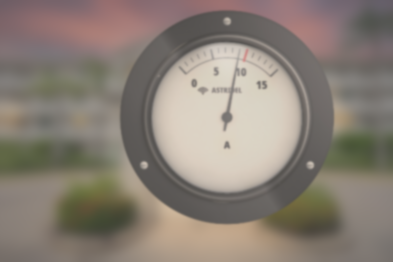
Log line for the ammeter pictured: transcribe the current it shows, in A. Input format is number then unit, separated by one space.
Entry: 9 A
